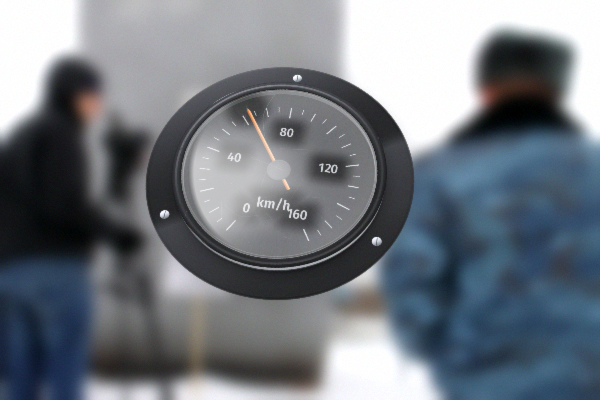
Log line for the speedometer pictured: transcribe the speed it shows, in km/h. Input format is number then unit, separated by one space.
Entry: 62.5 km/h
